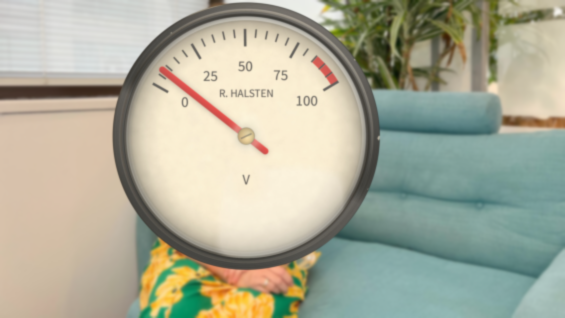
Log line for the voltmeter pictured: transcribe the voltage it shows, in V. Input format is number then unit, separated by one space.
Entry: 7.5 V
